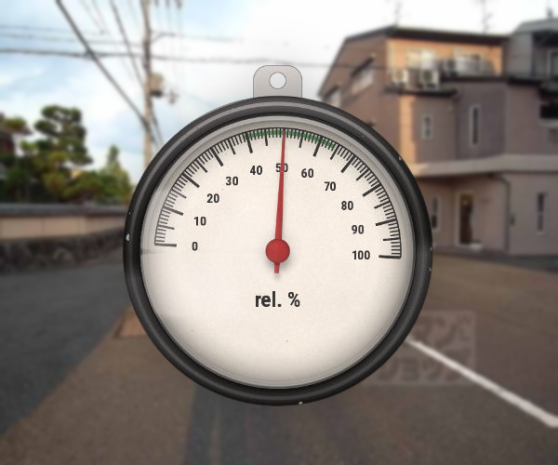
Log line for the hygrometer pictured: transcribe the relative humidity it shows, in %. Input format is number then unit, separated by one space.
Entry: 50 %
